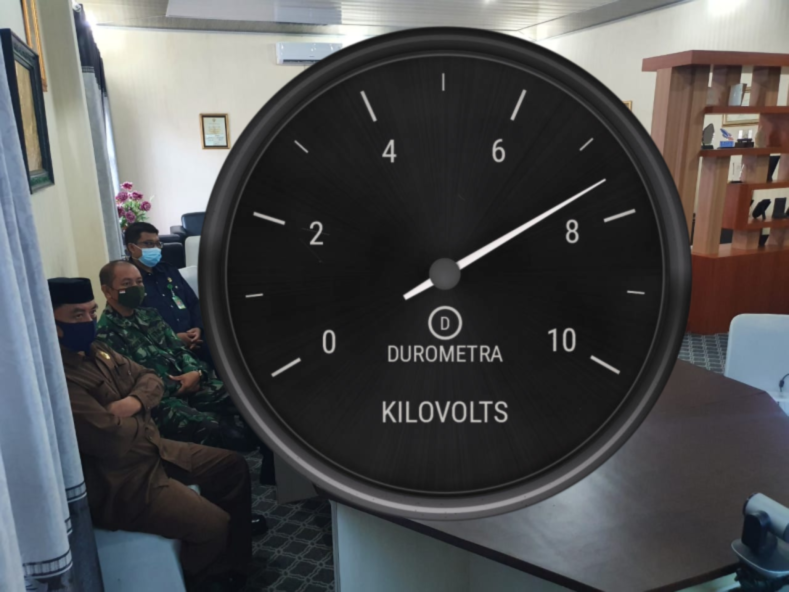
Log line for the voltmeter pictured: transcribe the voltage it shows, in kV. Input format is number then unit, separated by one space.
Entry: 7.5 kV
